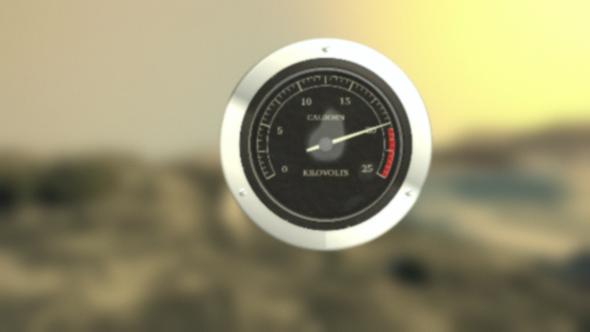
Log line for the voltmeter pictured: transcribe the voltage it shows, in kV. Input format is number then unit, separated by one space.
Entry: 20 kV
